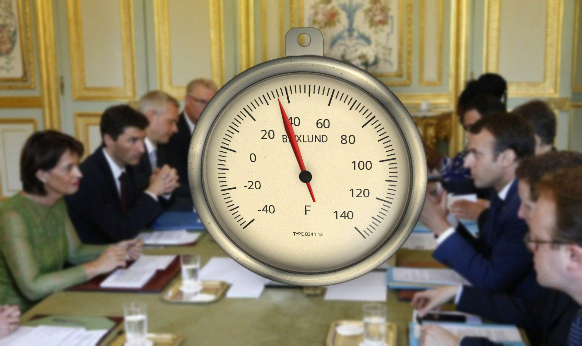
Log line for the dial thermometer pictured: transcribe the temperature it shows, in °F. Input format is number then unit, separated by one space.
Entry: 36 °F
